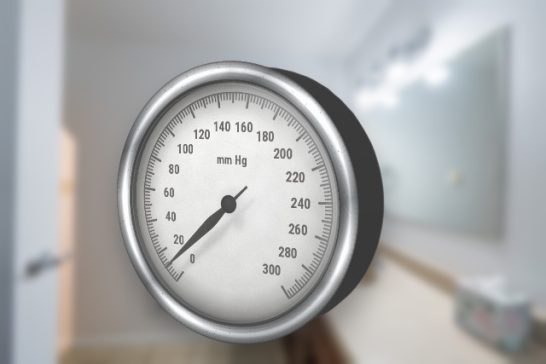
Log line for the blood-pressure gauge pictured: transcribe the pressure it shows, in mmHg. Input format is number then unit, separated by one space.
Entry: 10 mmHg
